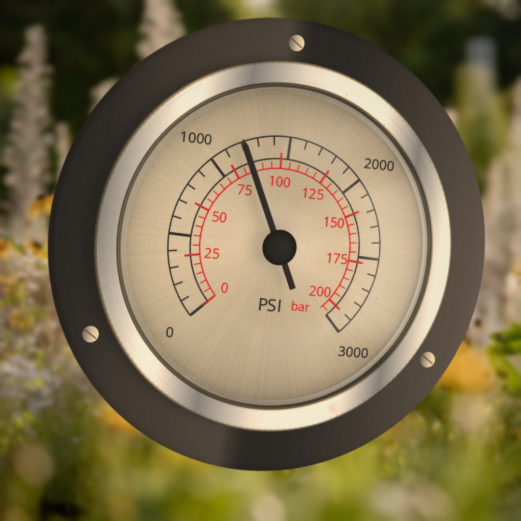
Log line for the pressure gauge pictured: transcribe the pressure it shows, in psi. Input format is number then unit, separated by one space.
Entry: 1200 psi
